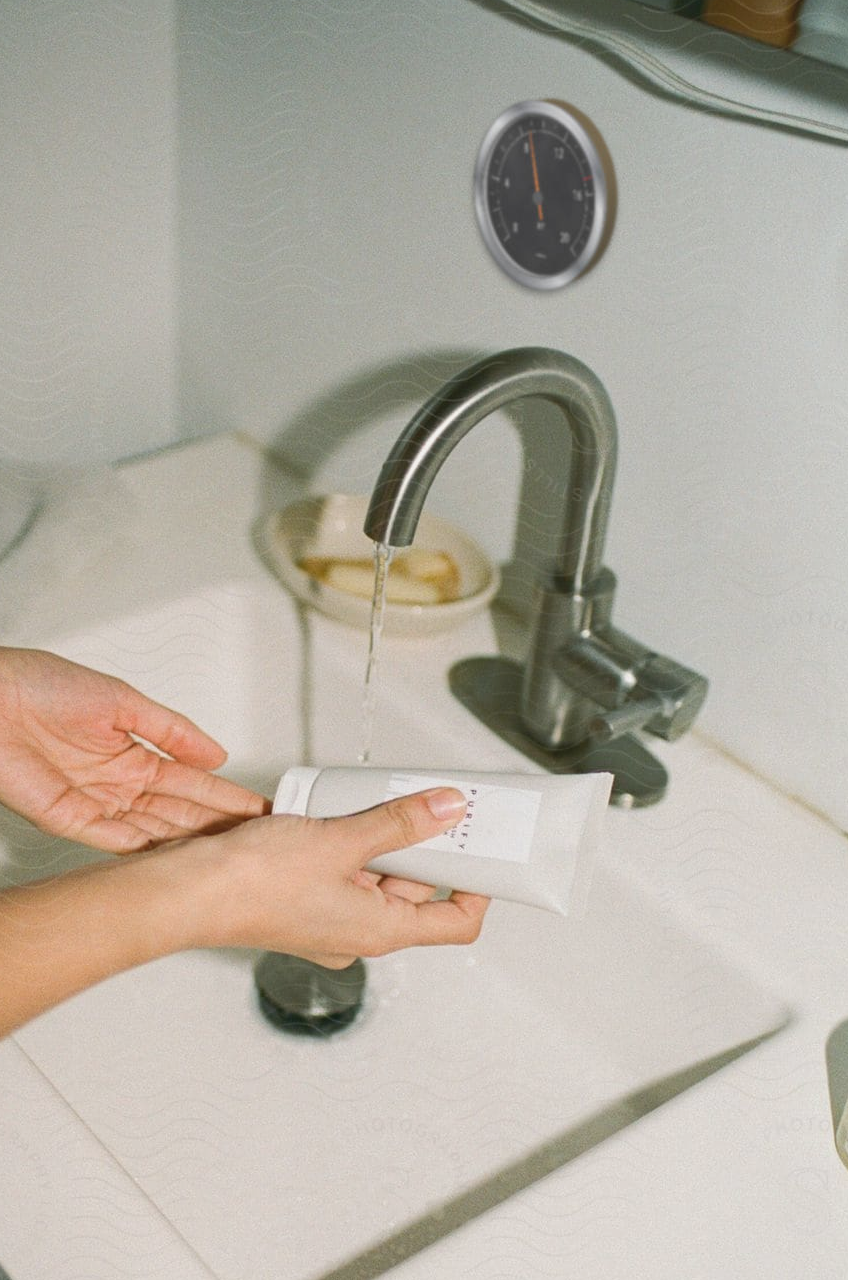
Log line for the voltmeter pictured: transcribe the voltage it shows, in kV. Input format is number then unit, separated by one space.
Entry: 9 kV
